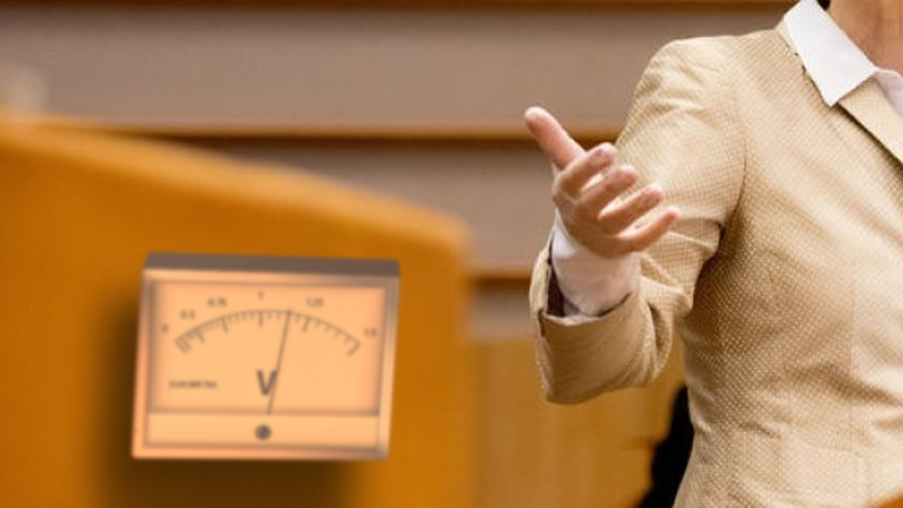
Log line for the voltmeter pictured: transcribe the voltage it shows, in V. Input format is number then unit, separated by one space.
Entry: 1.15 V
